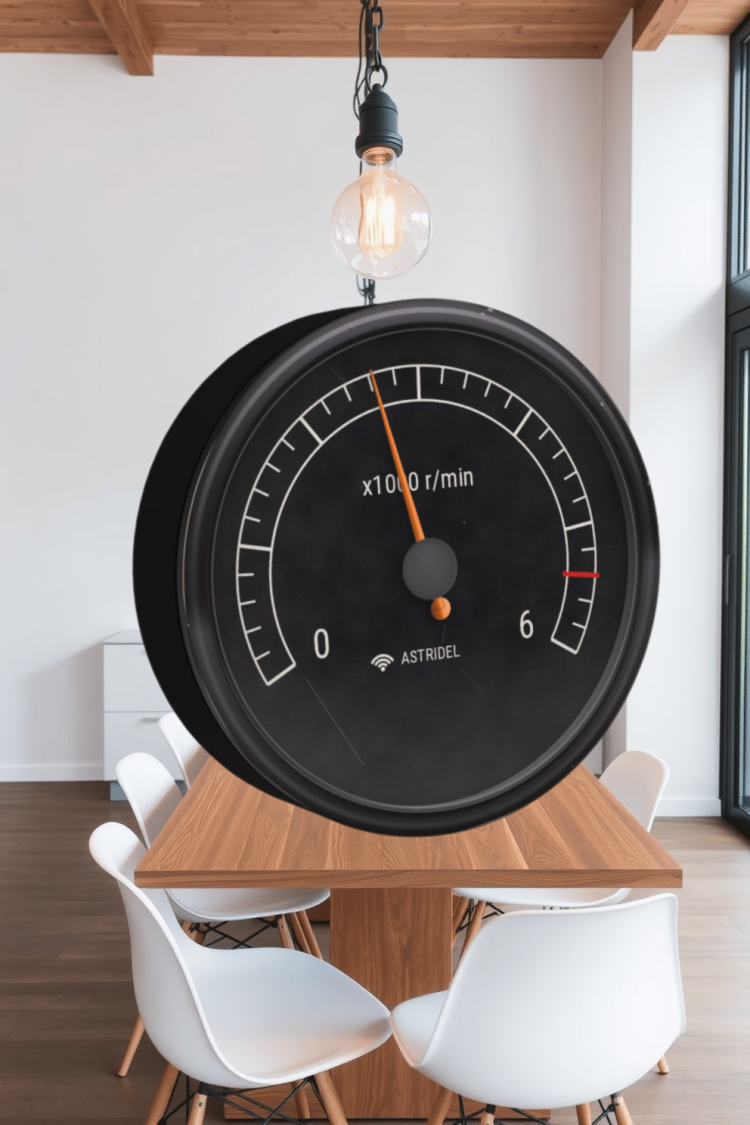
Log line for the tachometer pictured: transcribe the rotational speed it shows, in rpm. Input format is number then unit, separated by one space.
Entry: 2600 rpm
